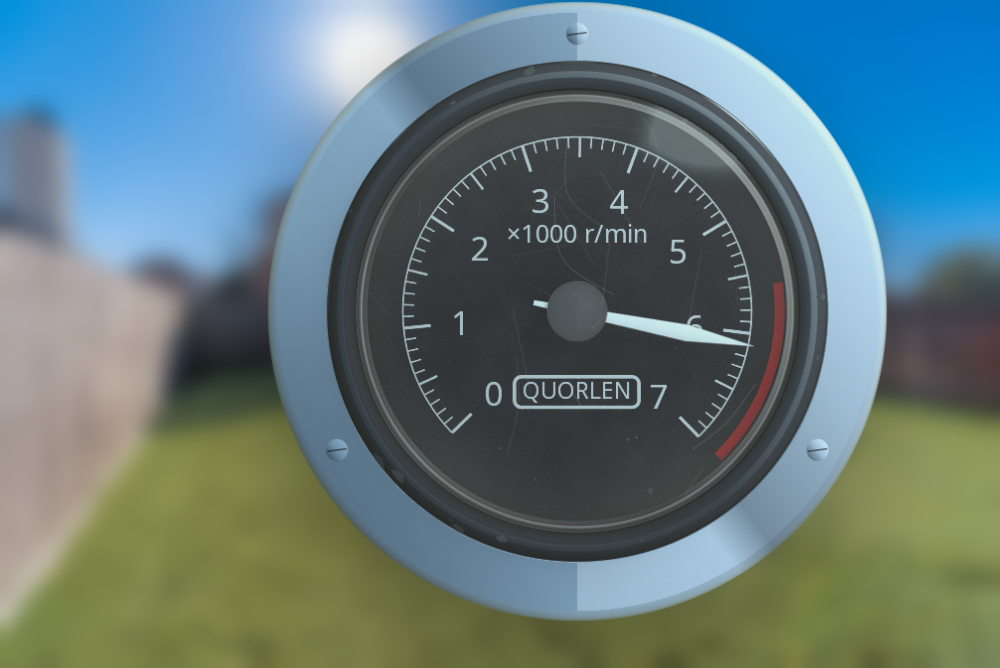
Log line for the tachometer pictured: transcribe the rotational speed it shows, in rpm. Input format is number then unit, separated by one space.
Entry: 6100 rpm
